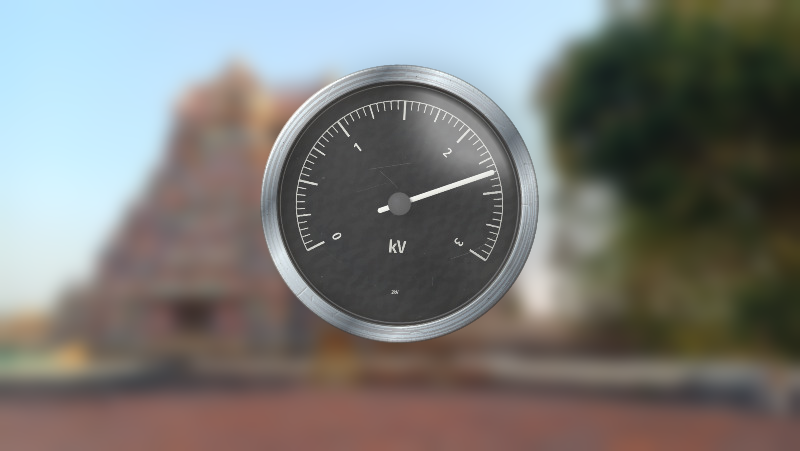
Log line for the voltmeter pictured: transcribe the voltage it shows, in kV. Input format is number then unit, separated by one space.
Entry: 2.35 kV
